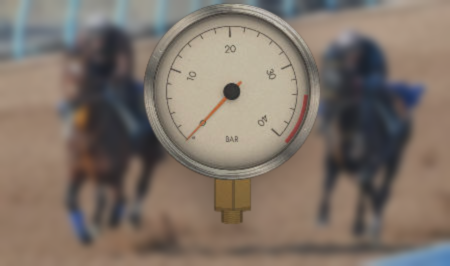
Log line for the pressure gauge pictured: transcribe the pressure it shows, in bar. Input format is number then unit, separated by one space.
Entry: 0 bar
